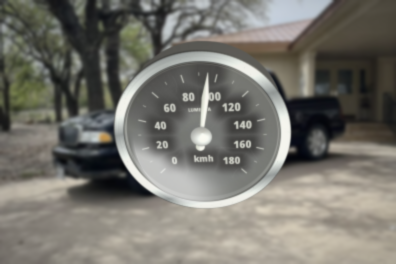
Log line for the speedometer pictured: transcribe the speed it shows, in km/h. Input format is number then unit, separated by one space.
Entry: 95 km/h
